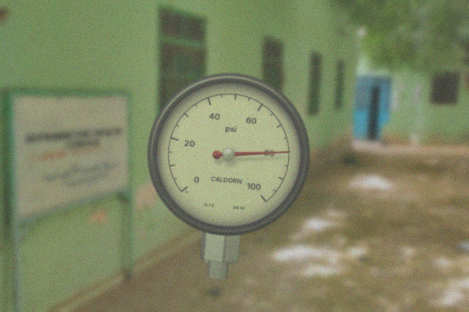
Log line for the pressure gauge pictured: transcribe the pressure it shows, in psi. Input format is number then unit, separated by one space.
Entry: 80 psi
